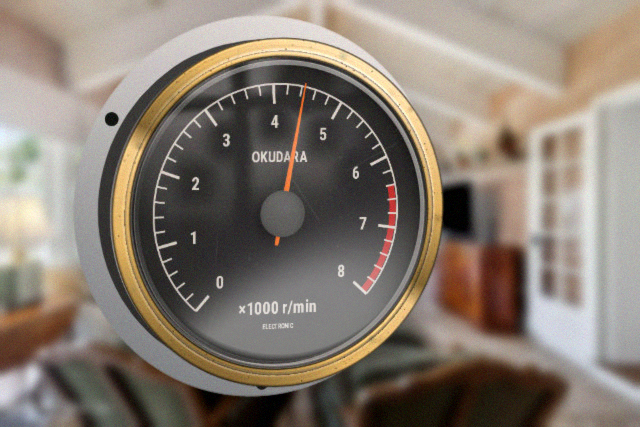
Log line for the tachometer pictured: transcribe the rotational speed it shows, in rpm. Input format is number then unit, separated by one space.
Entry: 4400 rpm
